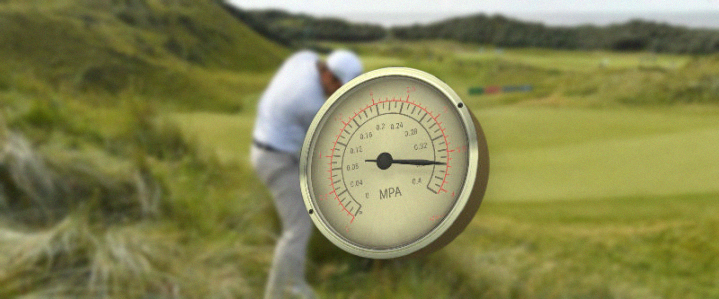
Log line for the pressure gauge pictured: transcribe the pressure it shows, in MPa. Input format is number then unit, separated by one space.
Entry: 0.36 MPa
